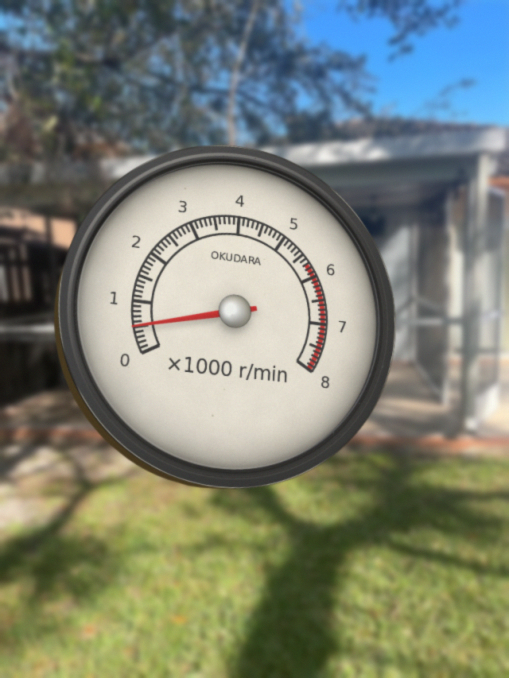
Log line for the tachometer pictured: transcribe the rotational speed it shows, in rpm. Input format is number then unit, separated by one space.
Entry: 500 rpm
